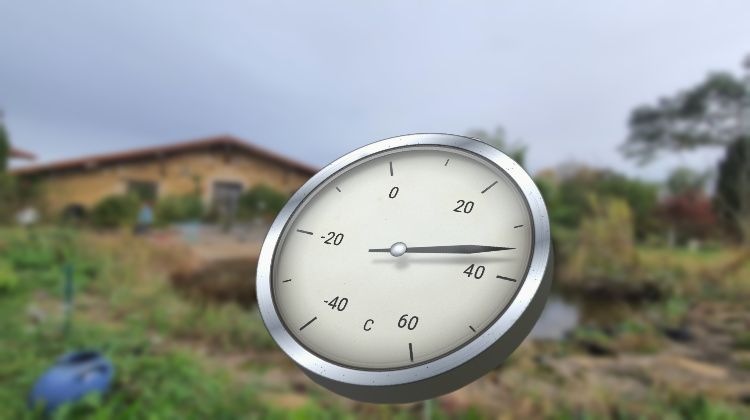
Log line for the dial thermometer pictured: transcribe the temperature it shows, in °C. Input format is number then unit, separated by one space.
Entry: 35 °C
